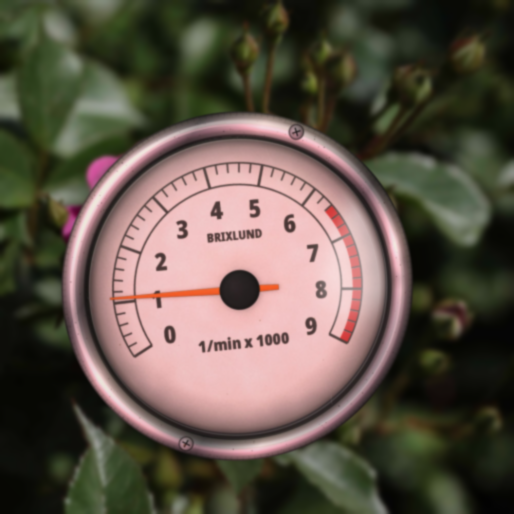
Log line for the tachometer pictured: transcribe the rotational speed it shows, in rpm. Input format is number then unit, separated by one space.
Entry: 1100 rpm
